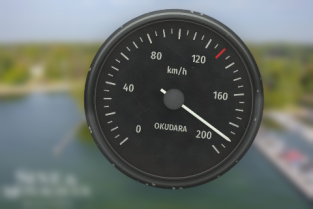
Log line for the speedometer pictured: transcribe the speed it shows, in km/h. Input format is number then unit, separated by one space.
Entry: 190 km/h
